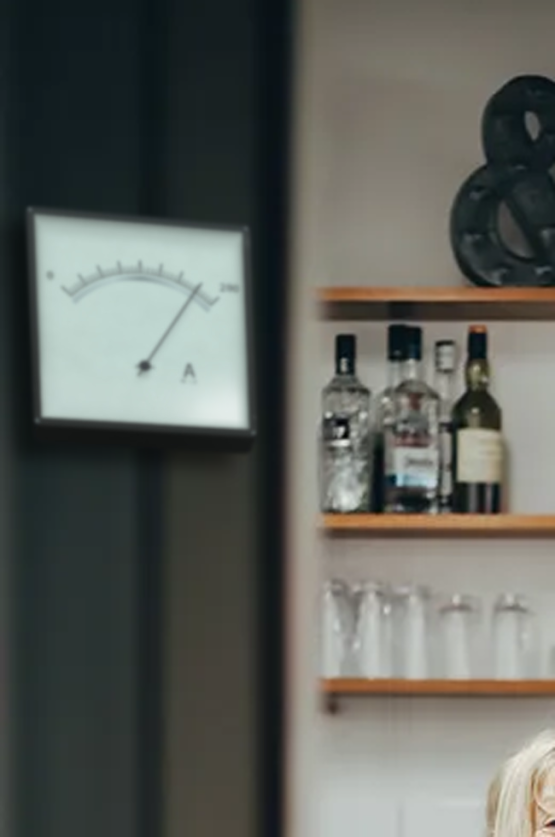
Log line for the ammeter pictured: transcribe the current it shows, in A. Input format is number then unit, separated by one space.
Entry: 175 A
